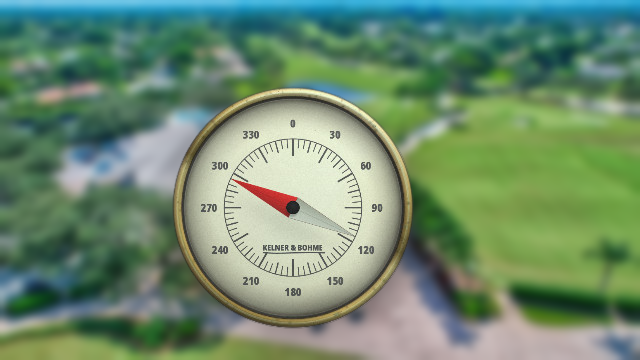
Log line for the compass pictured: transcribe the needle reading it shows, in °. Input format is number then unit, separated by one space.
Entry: 295 °
